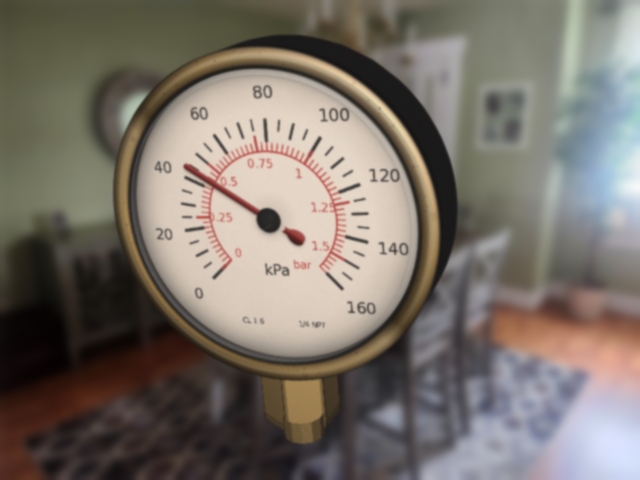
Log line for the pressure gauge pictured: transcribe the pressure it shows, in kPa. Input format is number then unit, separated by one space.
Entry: 45 kPa
